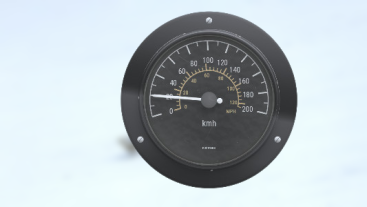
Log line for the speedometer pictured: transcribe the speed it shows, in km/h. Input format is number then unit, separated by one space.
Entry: 20 km/h
